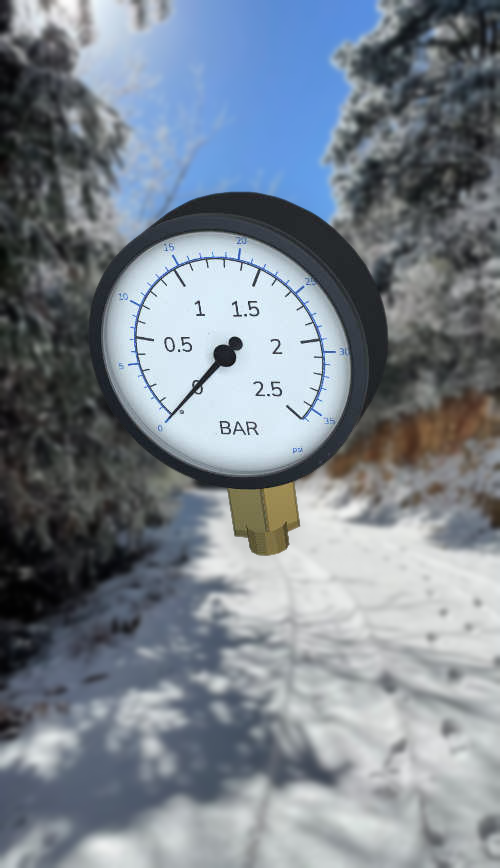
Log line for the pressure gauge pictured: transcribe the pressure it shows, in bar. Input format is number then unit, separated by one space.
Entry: 0 bar
